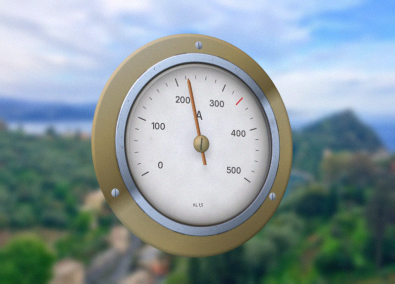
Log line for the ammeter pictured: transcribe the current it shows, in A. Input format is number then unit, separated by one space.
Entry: 220 A
